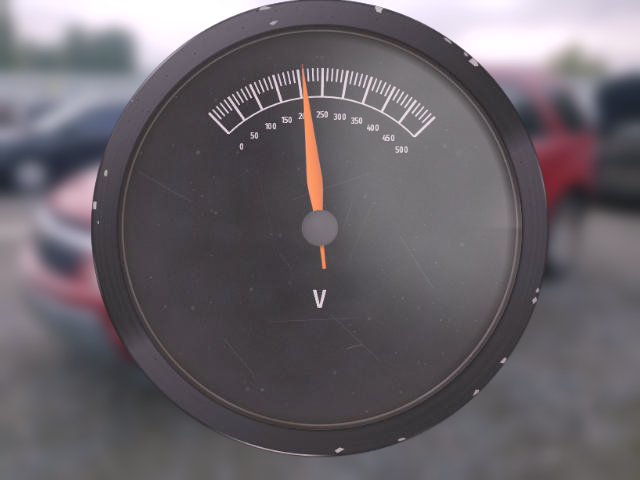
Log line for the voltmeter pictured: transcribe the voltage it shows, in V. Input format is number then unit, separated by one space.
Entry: 210 V
